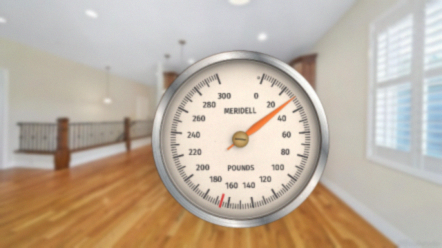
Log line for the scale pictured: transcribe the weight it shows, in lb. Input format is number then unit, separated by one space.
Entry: 30 lb
